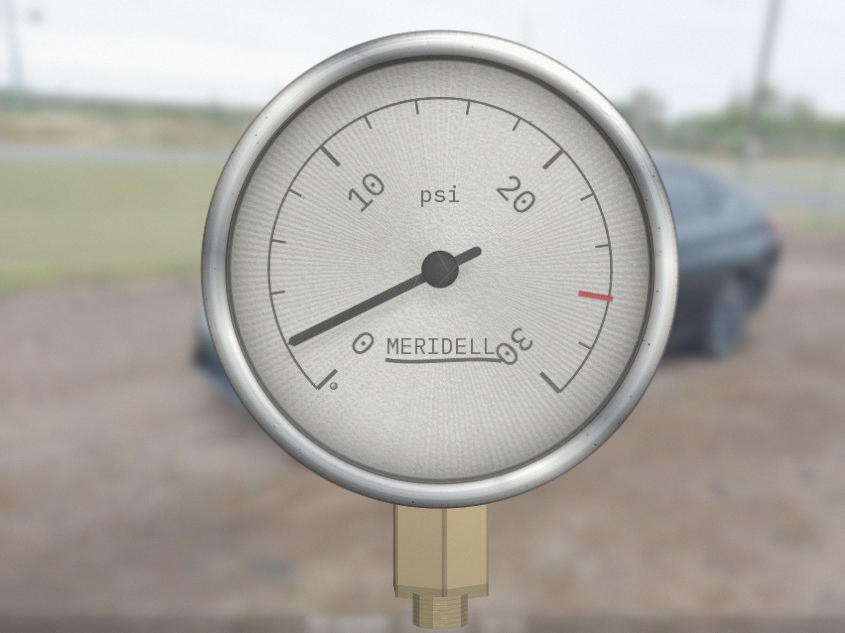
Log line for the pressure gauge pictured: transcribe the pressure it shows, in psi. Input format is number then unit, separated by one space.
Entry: 2 psi
